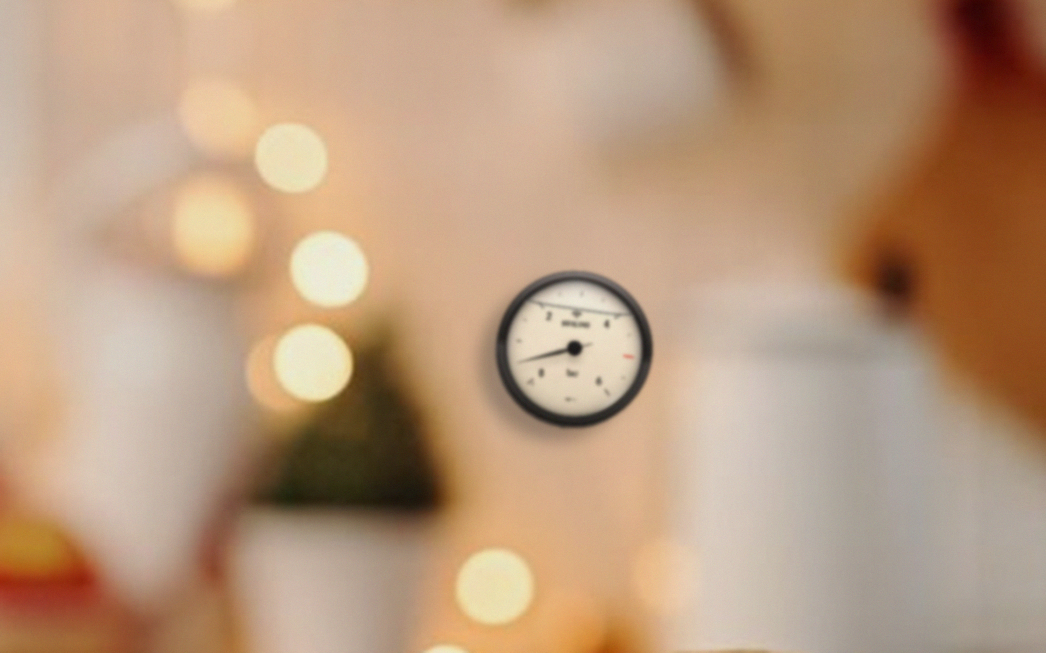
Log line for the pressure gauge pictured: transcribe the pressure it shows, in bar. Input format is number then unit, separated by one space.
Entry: 0.5 bar
